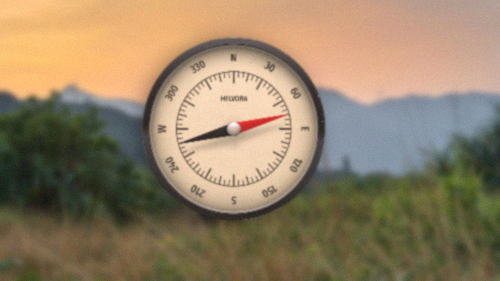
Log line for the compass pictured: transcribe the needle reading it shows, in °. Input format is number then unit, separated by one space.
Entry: 75 °
